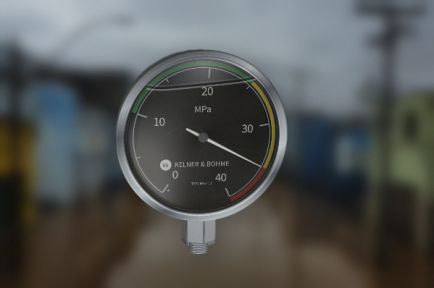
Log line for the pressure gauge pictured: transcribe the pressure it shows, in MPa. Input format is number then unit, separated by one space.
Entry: 35 MPa
